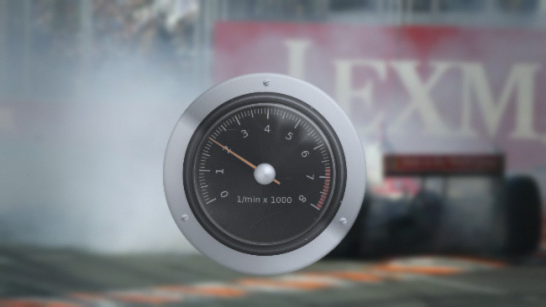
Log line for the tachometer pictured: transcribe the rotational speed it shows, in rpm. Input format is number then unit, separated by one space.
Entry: 2000 rpm
